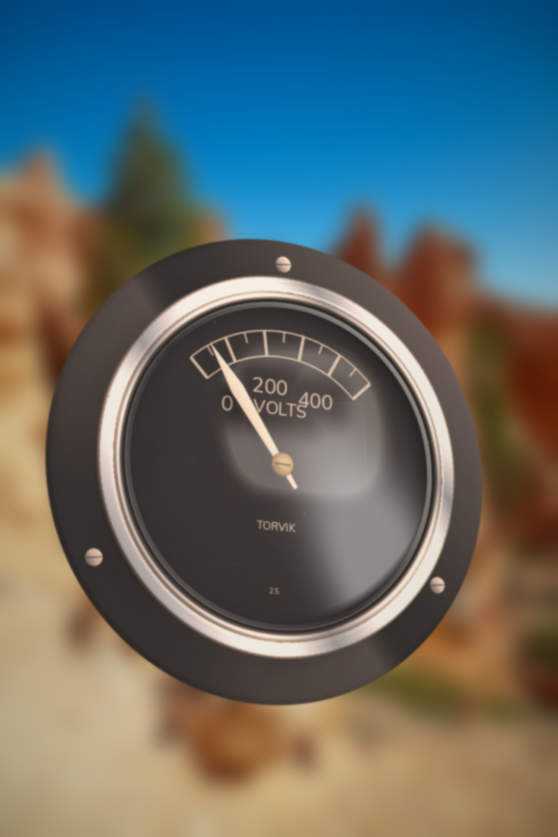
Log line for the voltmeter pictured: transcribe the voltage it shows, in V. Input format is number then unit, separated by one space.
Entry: 50 V
